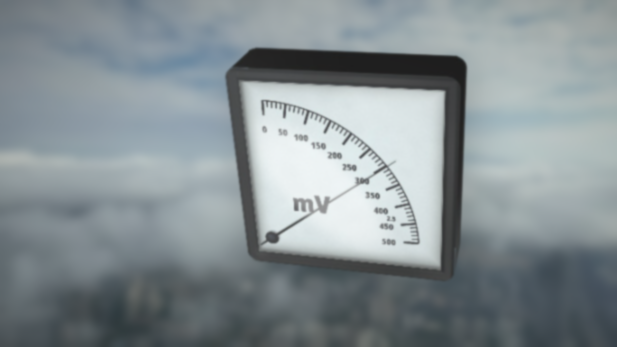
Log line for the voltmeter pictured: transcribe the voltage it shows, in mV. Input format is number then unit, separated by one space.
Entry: 300 mV
